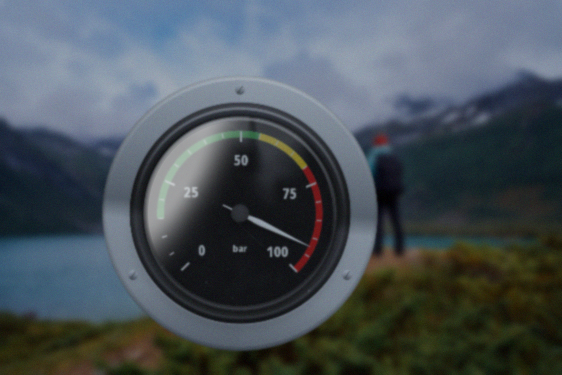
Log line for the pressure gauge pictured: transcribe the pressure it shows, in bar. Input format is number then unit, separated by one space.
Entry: 92.5 bar
